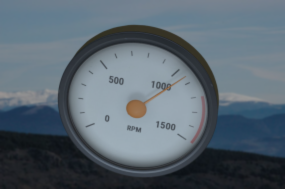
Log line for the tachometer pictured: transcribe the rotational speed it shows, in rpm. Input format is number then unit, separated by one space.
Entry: 1050 rpm
